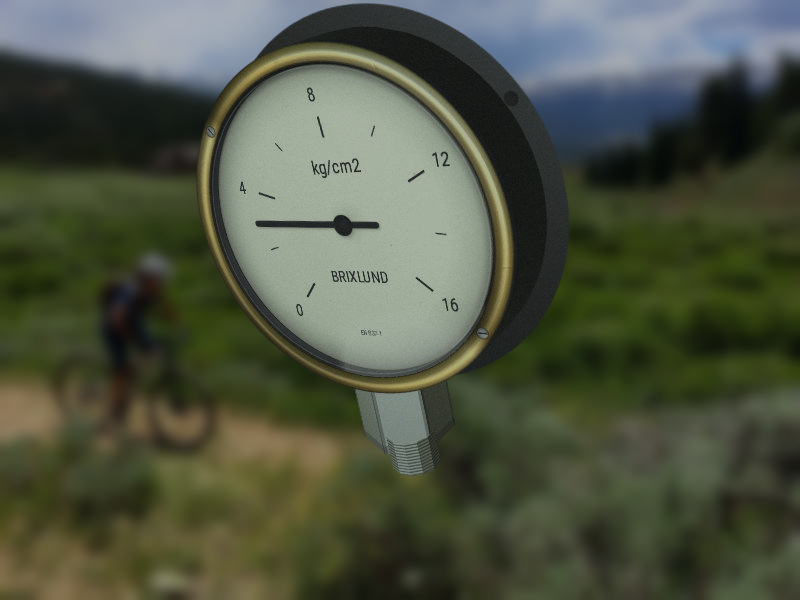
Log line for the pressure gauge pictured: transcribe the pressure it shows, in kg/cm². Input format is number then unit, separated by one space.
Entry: 3 kg/cm²
